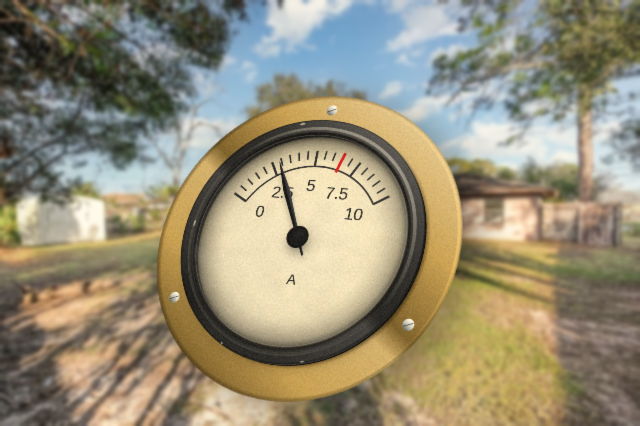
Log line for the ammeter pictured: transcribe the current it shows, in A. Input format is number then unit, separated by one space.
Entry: 3 A
